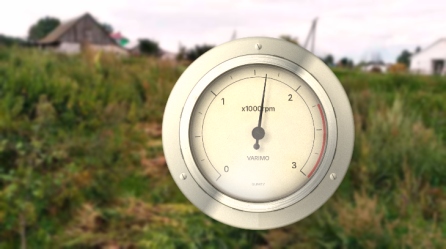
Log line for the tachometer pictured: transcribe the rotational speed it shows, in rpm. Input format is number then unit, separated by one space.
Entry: 1625 rpm
